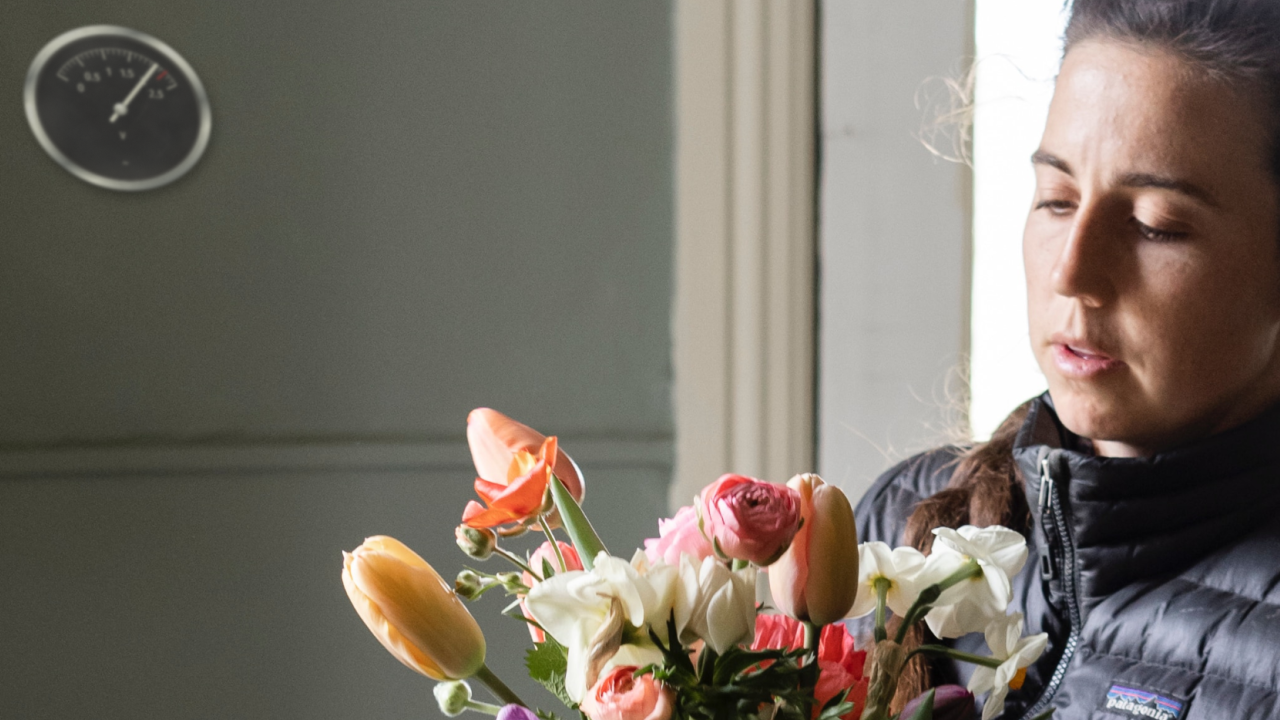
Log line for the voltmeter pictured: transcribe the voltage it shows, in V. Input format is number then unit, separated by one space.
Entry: 2 V
